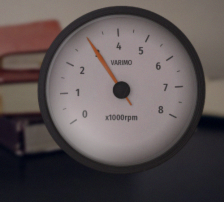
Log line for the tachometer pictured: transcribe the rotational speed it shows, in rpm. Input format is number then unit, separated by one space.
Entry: 3000 rpm
